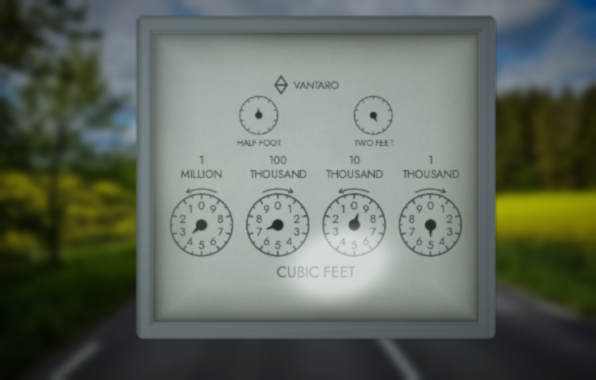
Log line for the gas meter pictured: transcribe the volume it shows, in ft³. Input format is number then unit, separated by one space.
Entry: 369500 ft³
